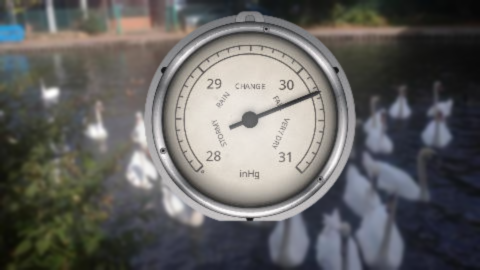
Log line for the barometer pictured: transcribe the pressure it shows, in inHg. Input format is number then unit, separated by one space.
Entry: 30.25 inHg
